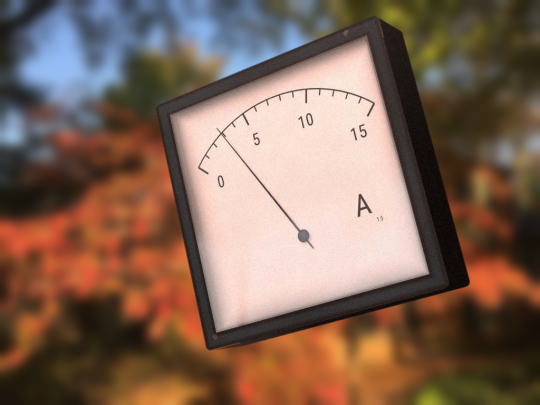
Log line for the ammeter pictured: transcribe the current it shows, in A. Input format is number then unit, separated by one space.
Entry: 3 A
